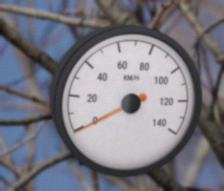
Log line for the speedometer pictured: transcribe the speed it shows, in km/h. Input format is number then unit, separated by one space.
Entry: 0 km/h
